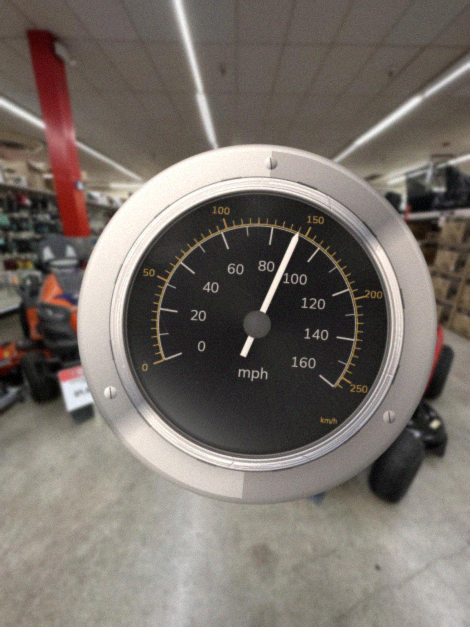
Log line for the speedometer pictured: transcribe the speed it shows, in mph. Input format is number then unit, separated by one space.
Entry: 90 mph
